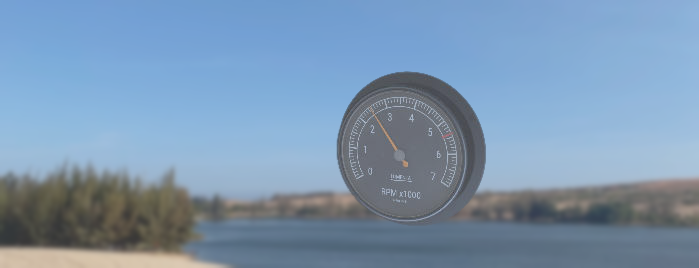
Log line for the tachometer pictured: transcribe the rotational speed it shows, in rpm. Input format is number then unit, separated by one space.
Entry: 2500 rpm
